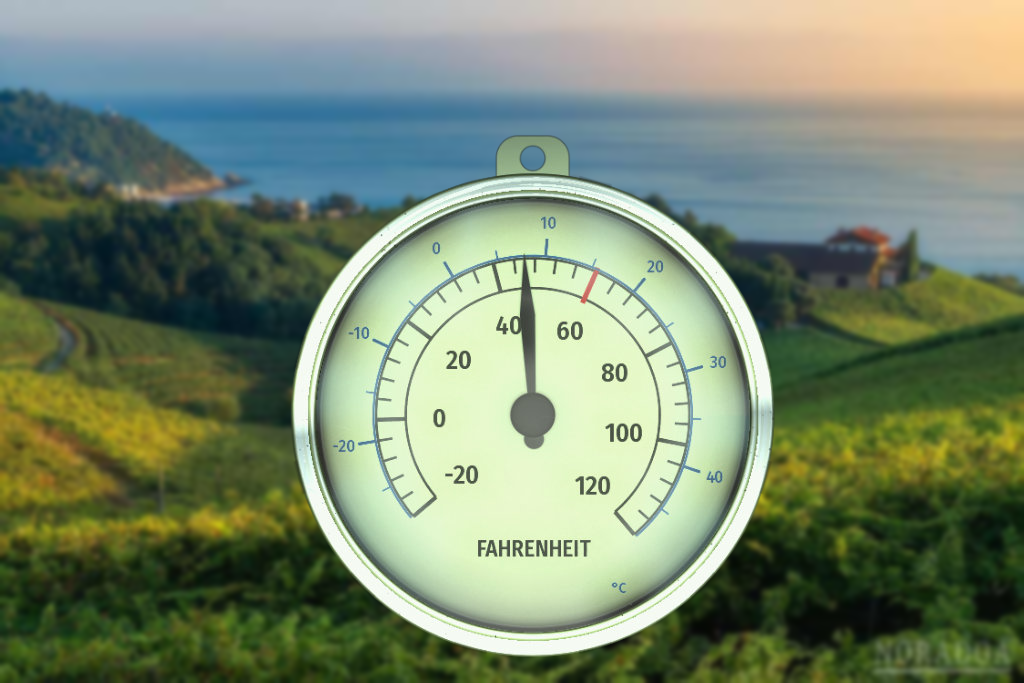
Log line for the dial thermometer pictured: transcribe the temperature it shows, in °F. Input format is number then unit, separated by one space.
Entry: 46 °F
